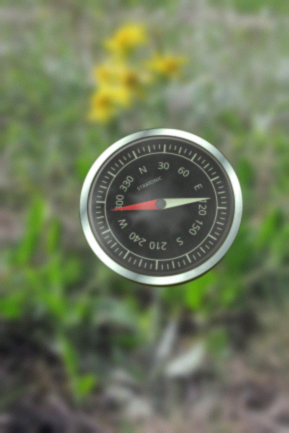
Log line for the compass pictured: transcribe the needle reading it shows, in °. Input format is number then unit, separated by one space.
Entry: 290 °
